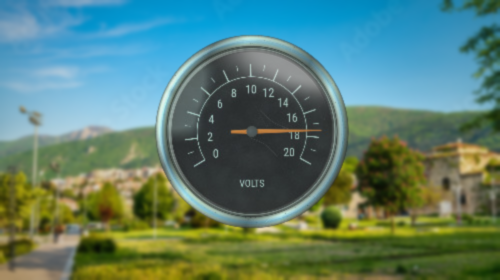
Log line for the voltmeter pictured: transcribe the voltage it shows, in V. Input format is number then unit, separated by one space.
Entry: 17.5 V
